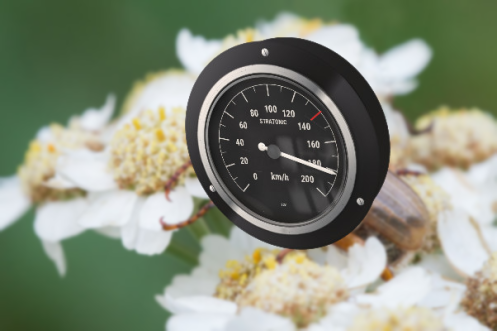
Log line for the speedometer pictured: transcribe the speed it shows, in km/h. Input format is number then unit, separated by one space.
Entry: 180 km/h
